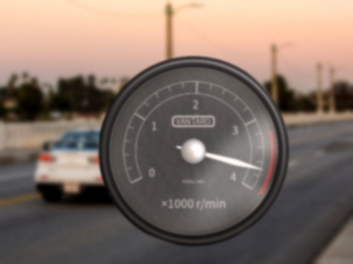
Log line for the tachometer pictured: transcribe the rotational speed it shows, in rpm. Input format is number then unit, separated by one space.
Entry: 3700 rpm
